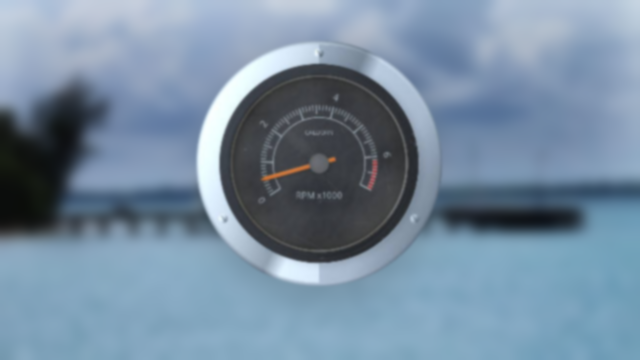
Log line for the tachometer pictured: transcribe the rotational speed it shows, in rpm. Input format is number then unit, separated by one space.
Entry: 500 rpm
